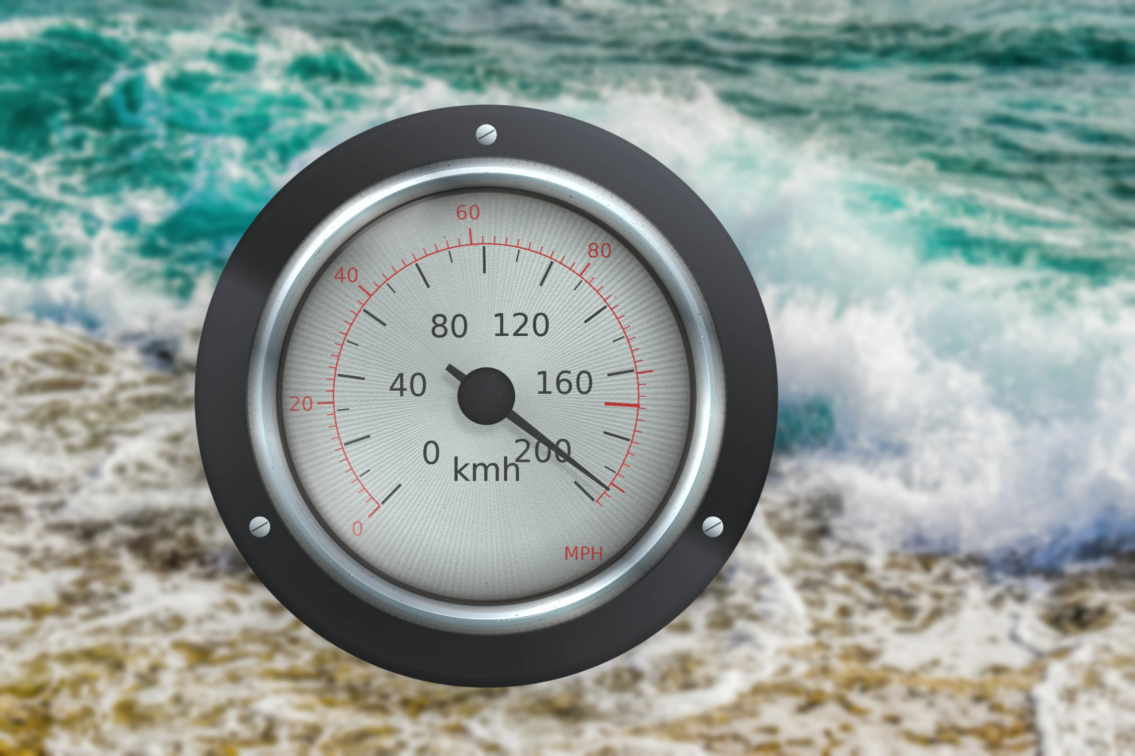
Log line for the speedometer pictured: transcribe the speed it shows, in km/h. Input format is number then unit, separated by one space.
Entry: 195 km/h
